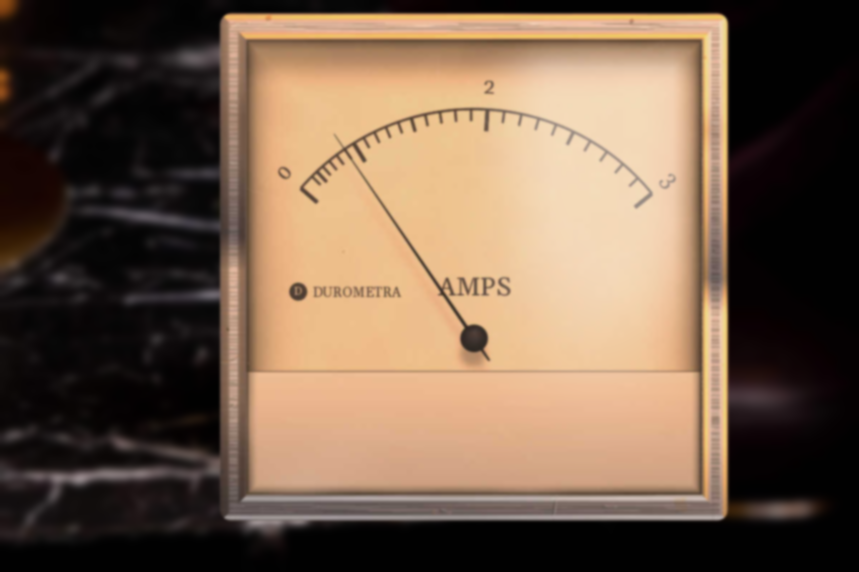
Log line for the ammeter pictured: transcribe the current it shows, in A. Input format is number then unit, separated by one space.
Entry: 0.9 A
